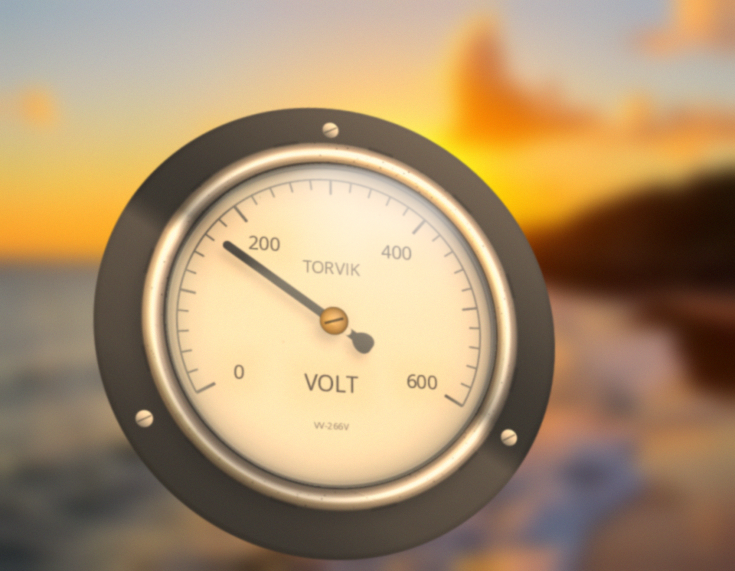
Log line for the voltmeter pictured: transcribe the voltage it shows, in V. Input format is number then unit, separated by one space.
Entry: 160 V
